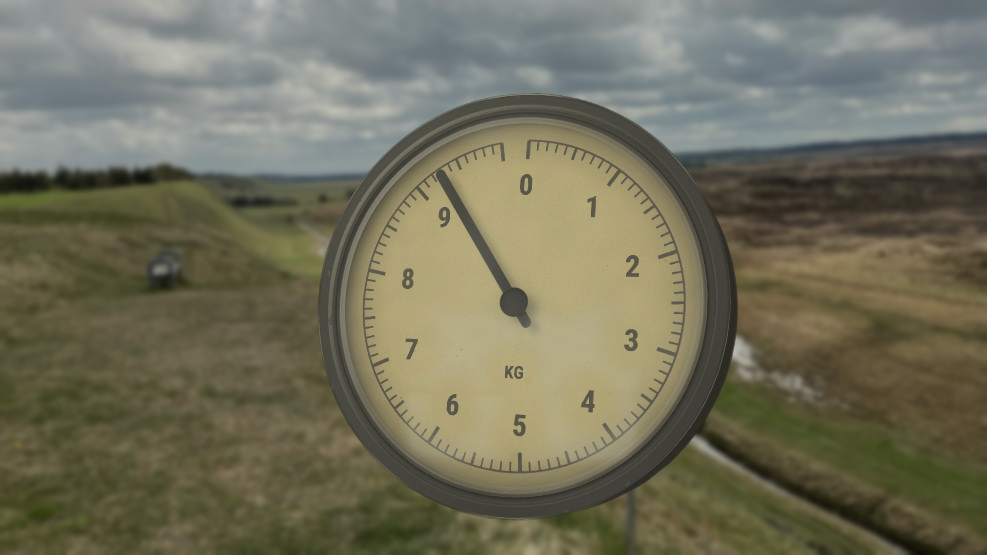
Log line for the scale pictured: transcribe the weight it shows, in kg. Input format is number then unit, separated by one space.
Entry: 9.3 kg
